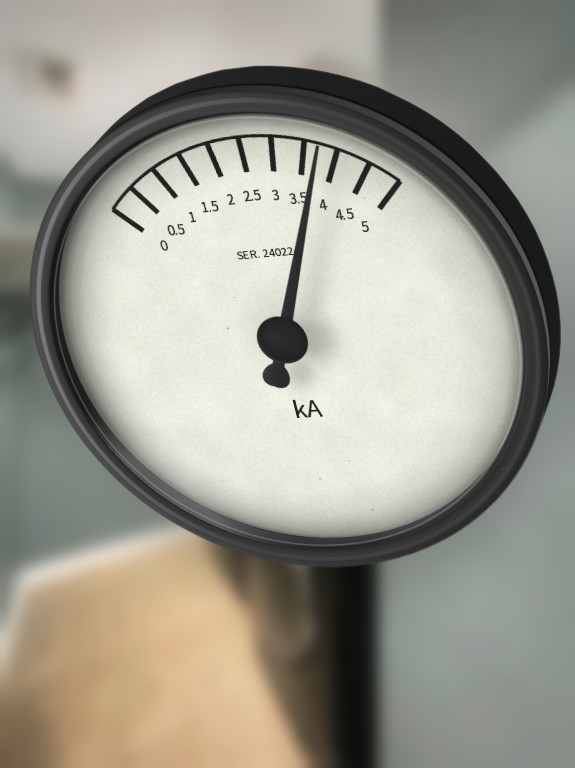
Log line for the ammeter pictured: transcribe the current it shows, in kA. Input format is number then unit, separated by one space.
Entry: 3.75 kA
